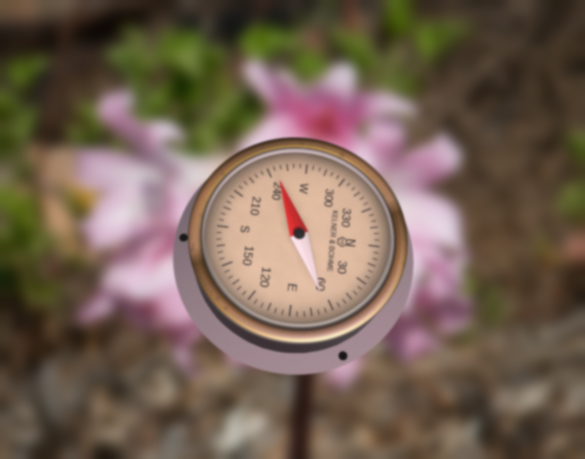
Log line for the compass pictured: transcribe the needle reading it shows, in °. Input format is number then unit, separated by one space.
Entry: 245 °
